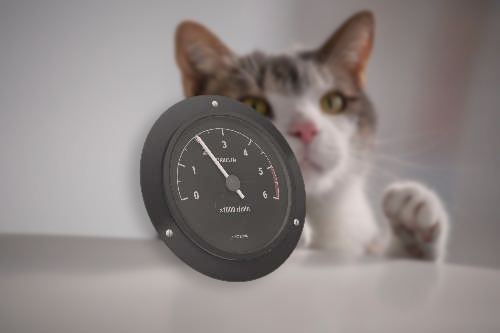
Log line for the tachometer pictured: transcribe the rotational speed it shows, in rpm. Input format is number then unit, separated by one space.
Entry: 2000 rpm
